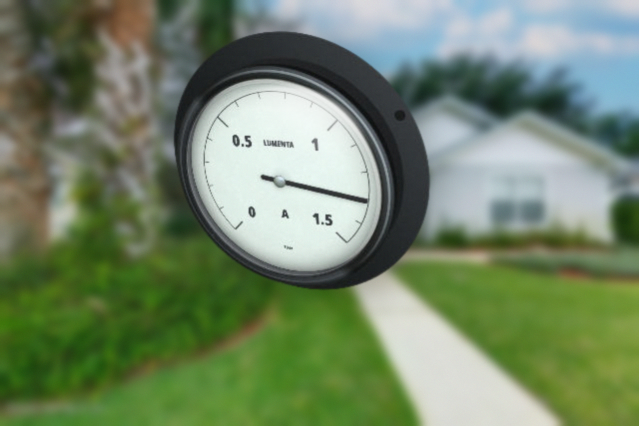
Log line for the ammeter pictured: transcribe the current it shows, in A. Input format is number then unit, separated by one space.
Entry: 1.3 A
